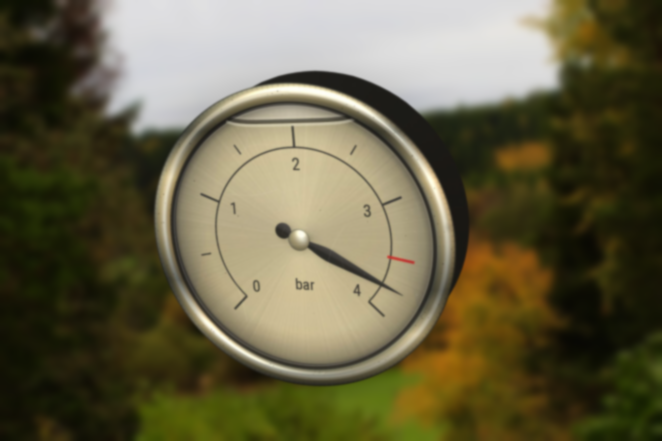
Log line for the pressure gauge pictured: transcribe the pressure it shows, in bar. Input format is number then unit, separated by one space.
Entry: 3.75 bar
